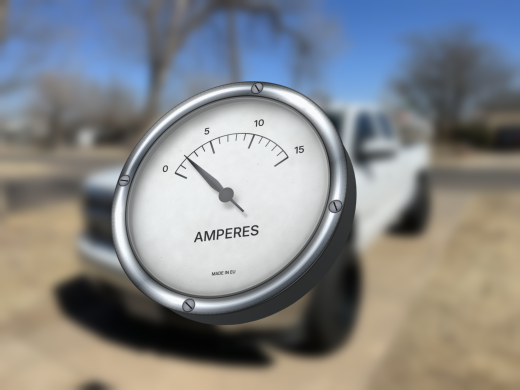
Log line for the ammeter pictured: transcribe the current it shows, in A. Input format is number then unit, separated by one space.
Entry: 2 A
